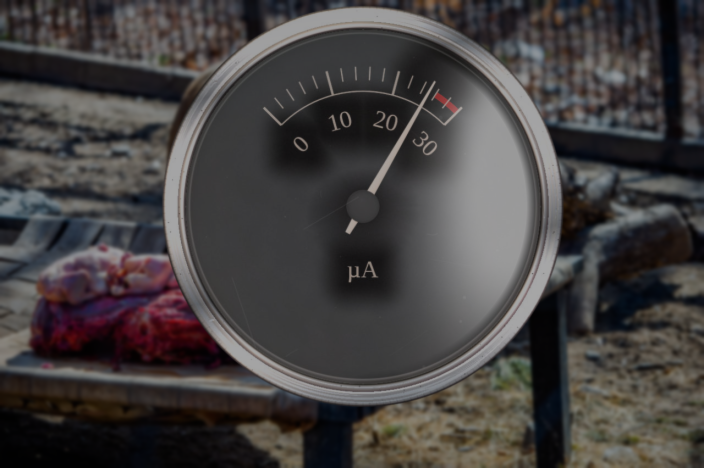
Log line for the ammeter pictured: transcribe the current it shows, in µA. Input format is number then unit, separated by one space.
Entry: 25 µA
